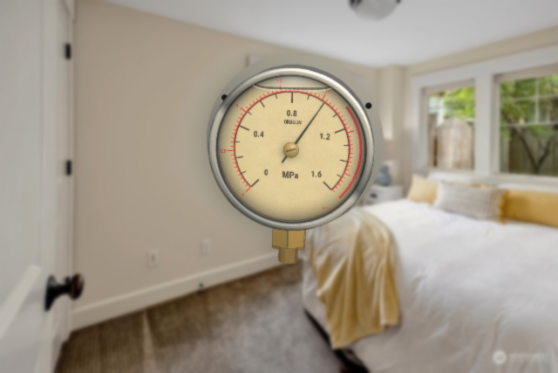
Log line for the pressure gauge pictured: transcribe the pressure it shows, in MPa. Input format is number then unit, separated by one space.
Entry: 1 MPa
